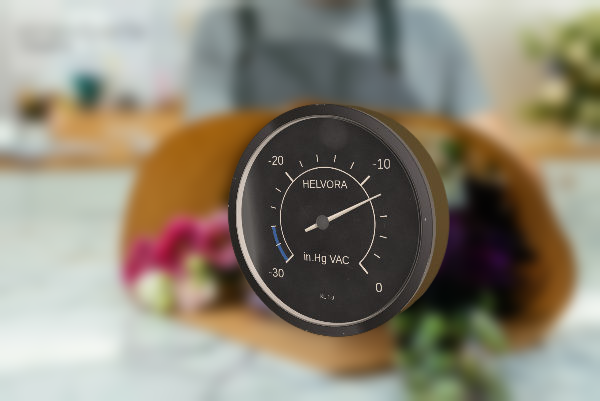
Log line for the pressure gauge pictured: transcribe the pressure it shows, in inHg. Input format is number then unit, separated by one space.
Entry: -8 inHg
